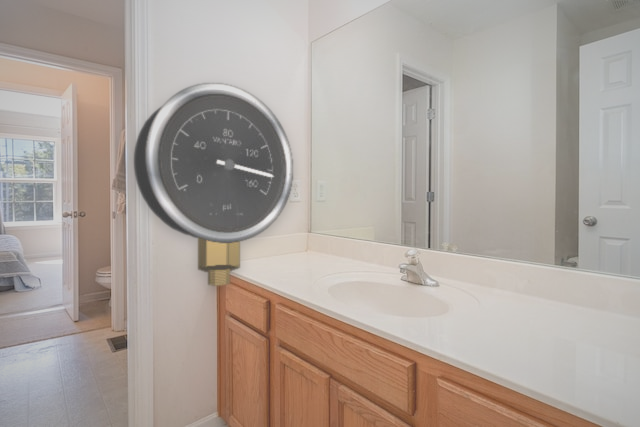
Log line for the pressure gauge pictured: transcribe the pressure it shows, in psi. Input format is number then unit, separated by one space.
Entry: 145 psi
